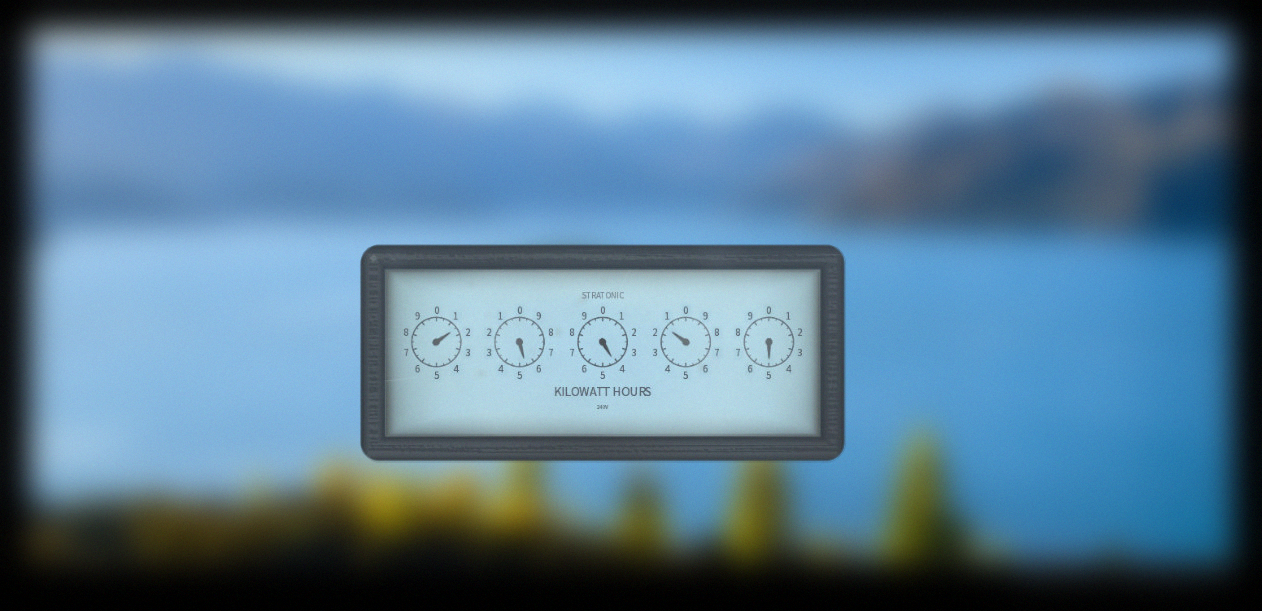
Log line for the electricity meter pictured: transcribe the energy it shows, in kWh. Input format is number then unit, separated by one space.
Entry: 15415 kWh
